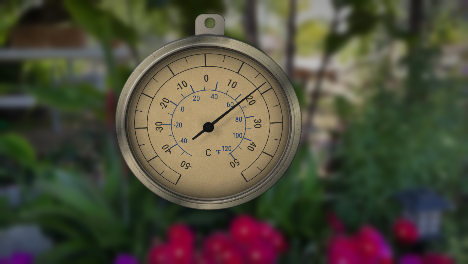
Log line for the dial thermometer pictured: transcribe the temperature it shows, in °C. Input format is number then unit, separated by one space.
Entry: 17.5 °C
